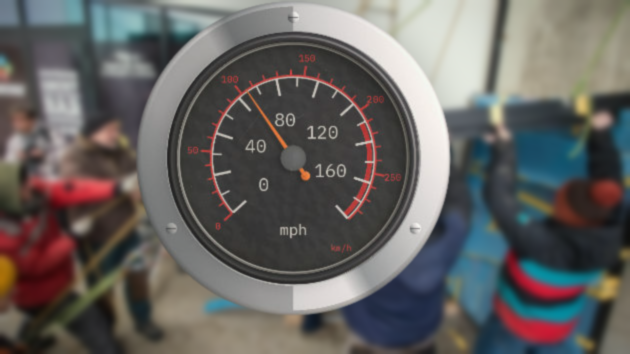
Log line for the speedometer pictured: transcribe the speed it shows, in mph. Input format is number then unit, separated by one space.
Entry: 65 mph
